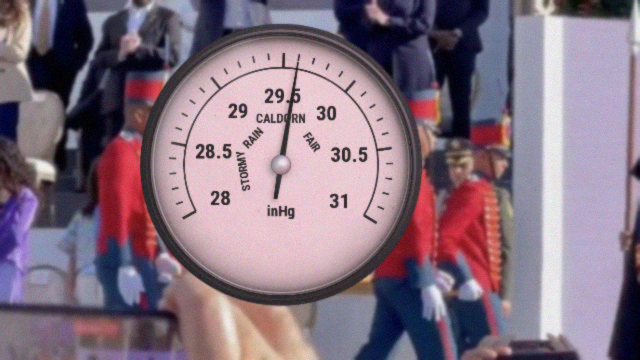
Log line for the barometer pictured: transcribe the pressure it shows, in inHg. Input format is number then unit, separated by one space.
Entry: 29.6 inHg
